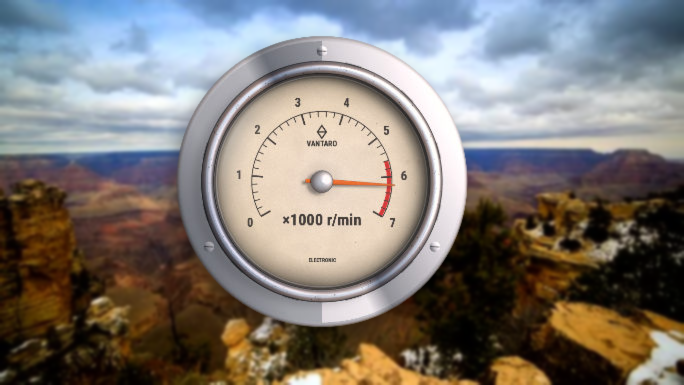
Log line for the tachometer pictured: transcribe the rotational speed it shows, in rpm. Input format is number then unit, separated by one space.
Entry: 6200 rpm
